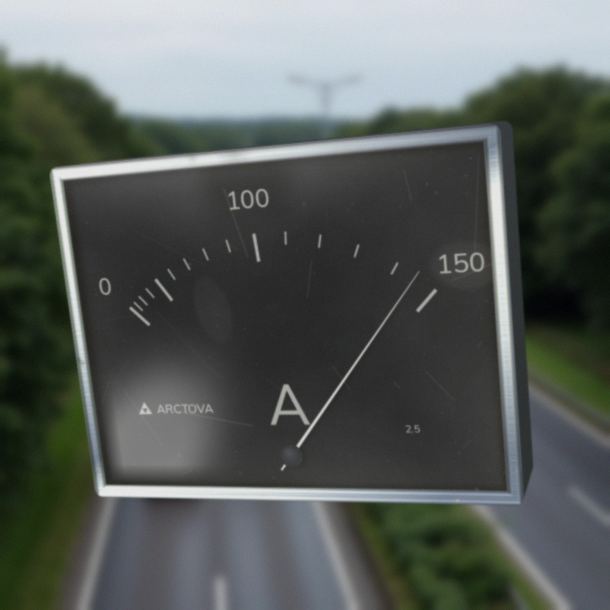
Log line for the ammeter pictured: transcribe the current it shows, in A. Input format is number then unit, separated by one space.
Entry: 145 A
